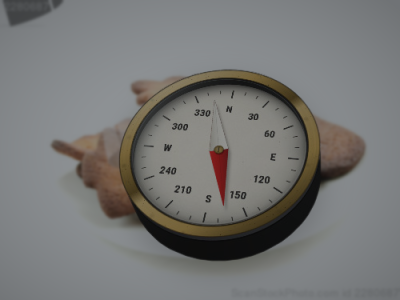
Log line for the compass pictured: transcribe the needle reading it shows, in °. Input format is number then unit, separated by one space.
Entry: 165 °
